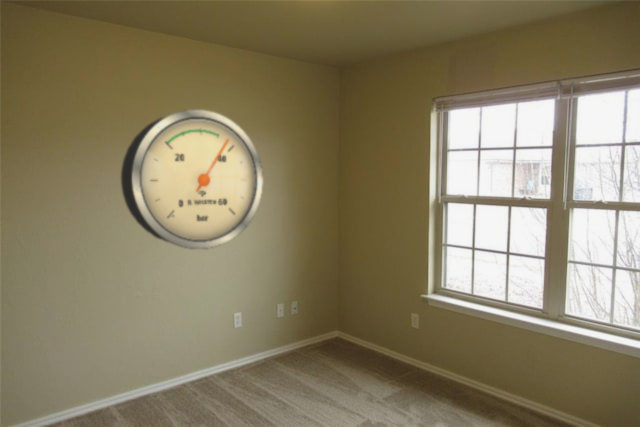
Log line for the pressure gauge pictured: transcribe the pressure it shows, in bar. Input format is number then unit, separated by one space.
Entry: 37.5 bar
